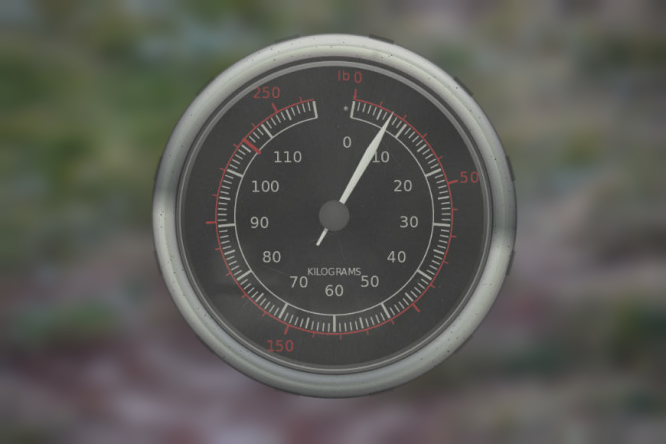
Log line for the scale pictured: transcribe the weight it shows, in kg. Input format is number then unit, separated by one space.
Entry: 7 kg
